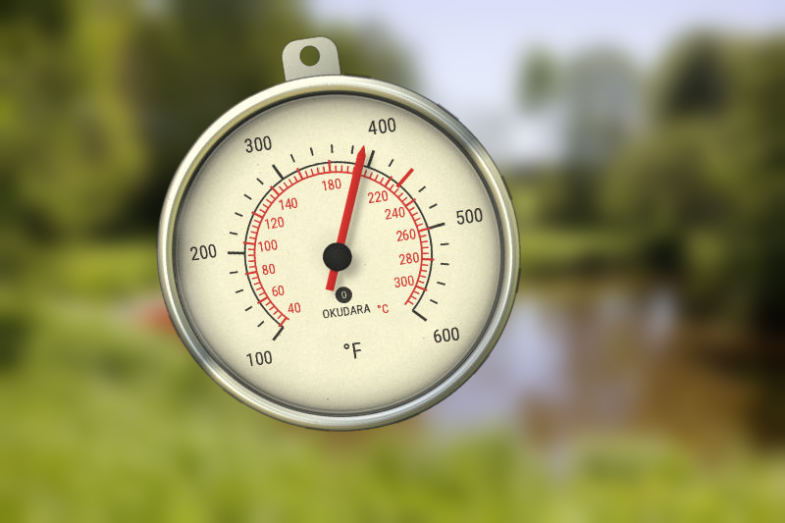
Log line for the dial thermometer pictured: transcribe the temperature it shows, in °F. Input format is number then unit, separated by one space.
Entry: 390 °F
